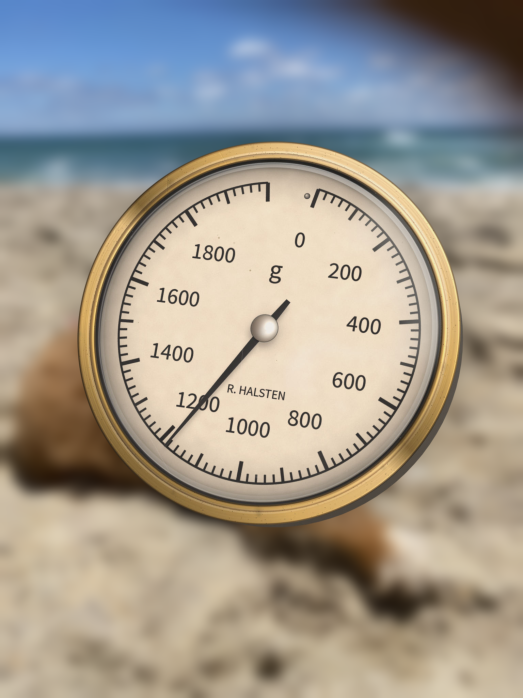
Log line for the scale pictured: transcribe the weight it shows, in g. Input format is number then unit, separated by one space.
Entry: 1180 g
